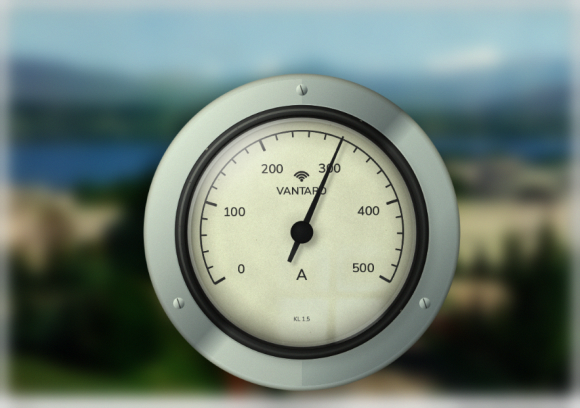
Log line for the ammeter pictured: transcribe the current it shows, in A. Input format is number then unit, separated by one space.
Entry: 300 A
